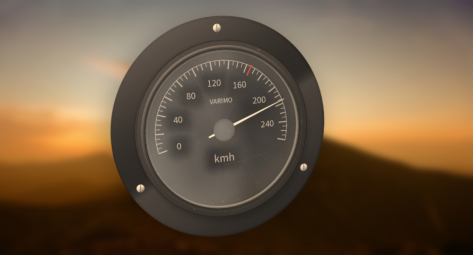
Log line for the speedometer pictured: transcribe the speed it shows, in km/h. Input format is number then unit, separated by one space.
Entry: 215 km/h
